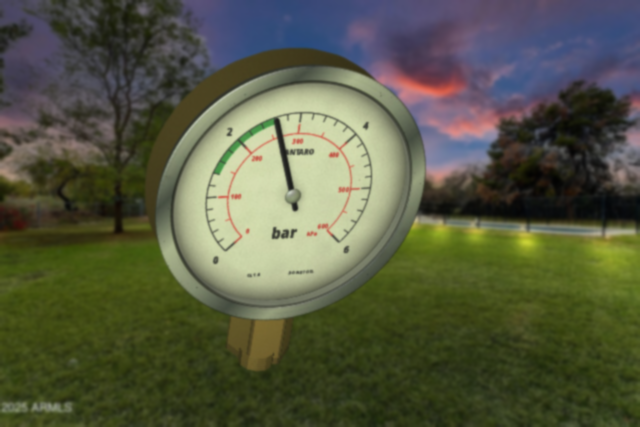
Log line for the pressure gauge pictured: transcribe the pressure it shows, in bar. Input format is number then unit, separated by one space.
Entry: 2.6 bar
